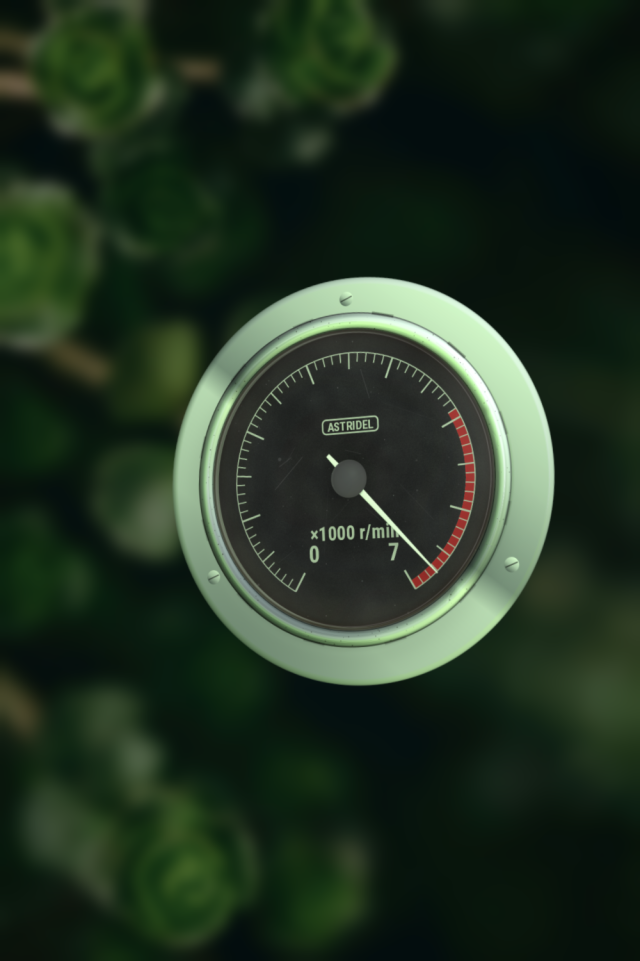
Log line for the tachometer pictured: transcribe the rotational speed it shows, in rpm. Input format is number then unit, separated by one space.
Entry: 6700 rpm
